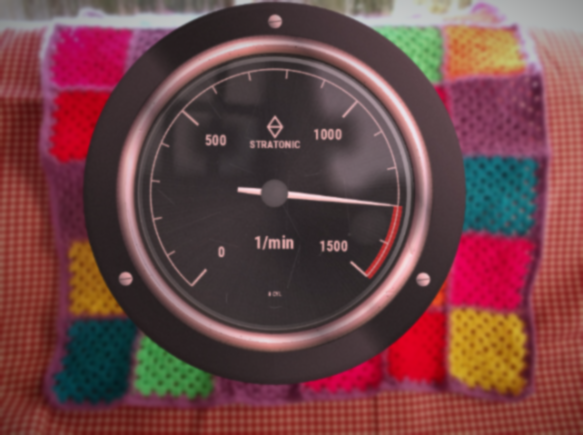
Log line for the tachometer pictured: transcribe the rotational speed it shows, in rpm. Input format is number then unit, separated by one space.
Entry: 1300 rpm
